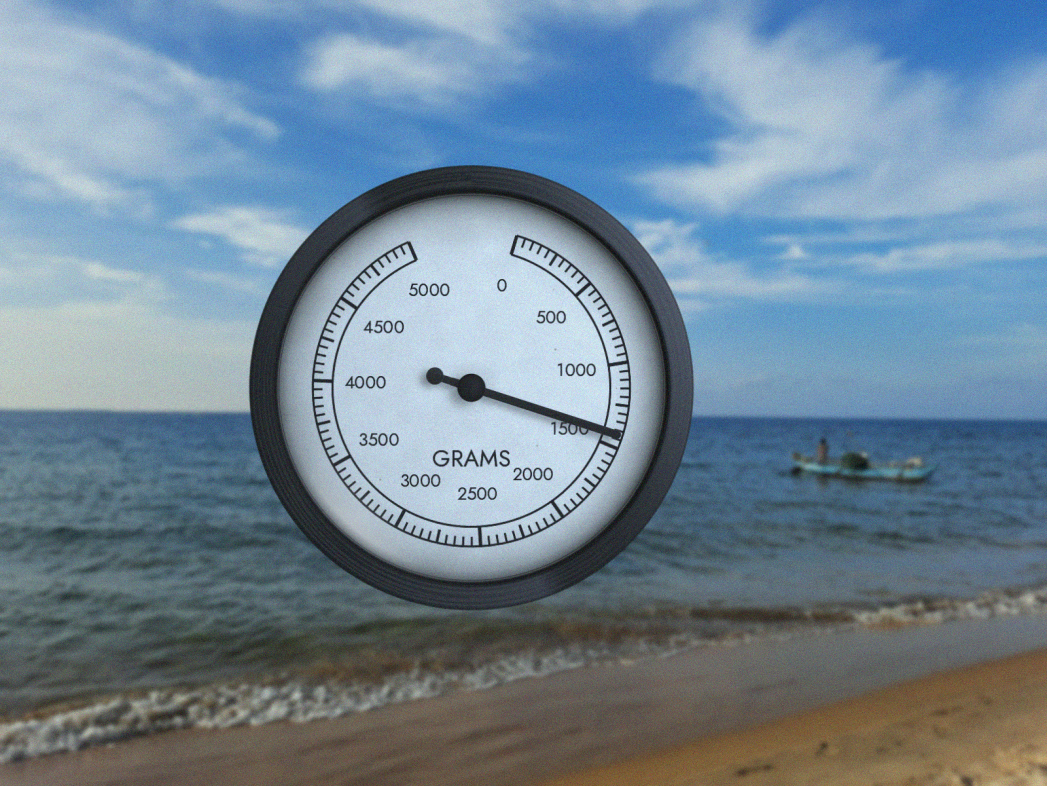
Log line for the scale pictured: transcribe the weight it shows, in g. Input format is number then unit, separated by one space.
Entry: 1425 g
